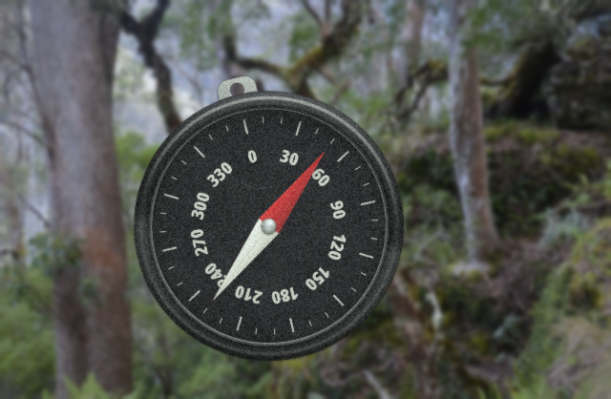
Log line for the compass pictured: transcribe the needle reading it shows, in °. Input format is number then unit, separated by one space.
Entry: 50 °
